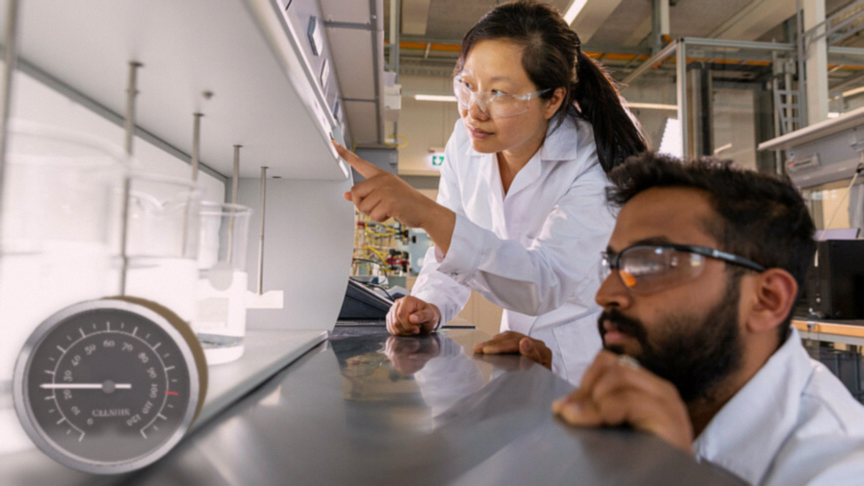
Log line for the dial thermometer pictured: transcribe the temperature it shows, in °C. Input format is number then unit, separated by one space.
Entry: 25 °C
